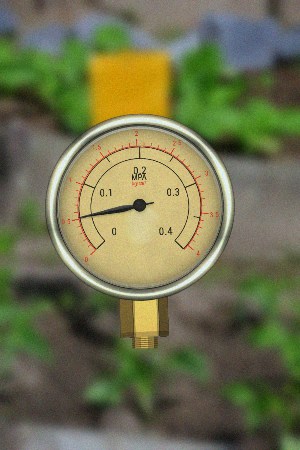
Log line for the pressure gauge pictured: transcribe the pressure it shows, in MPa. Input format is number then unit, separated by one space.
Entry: 0.05 MPa
